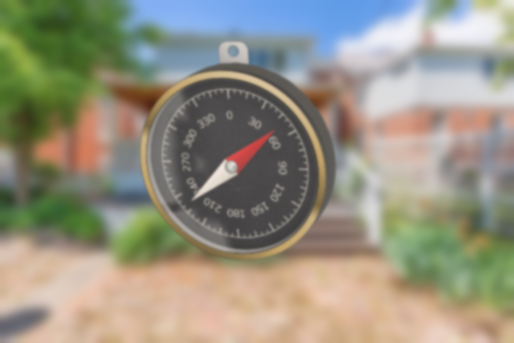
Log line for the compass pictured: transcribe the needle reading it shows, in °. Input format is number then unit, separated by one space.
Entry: 50 °
